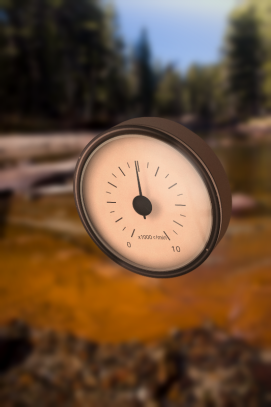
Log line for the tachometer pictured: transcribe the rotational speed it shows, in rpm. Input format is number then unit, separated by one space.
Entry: 5000 rpm
